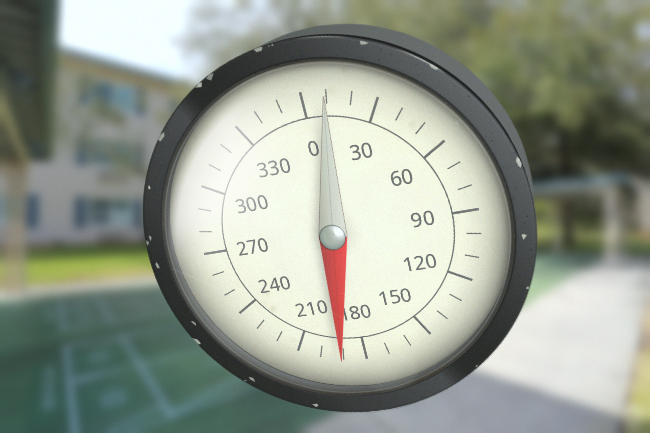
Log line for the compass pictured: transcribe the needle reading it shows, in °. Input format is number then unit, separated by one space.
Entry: 190 °
